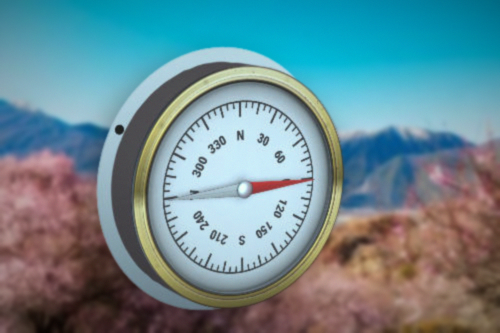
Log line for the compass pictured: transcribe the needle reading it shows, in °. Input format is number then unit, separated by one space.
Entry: 90 °
